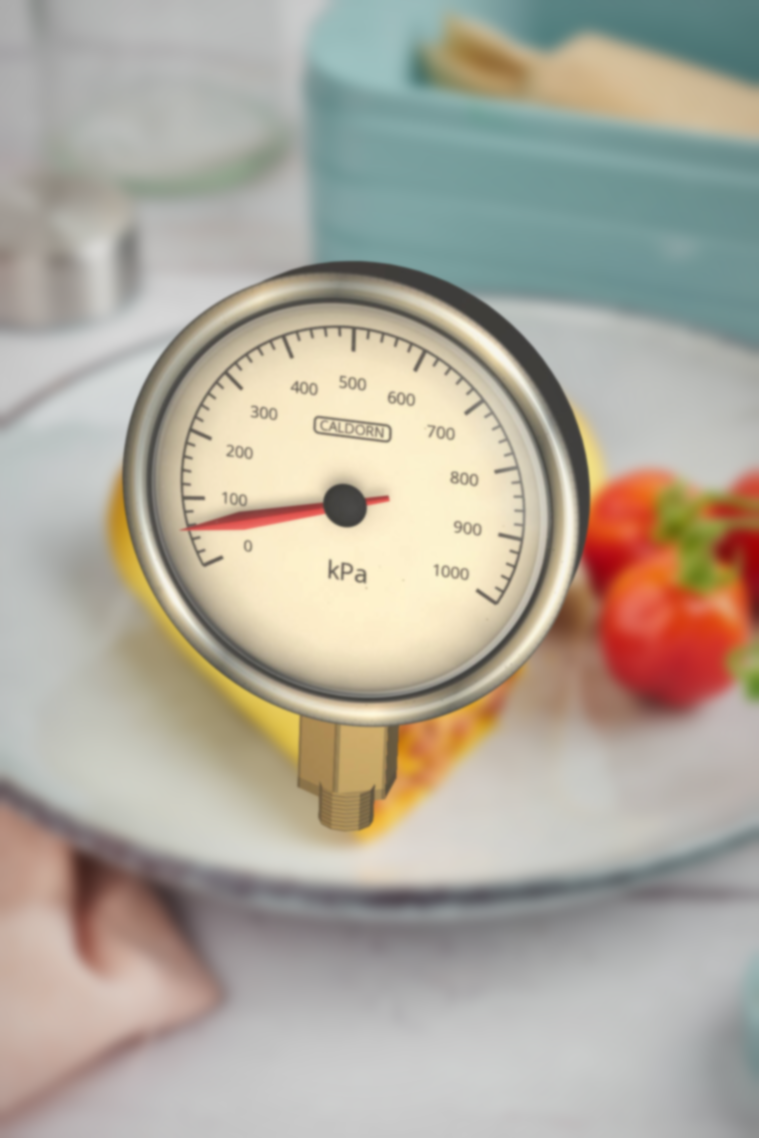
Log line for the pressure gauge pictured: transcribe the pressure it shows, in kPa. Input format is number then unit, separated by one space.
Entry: 60 kPa
